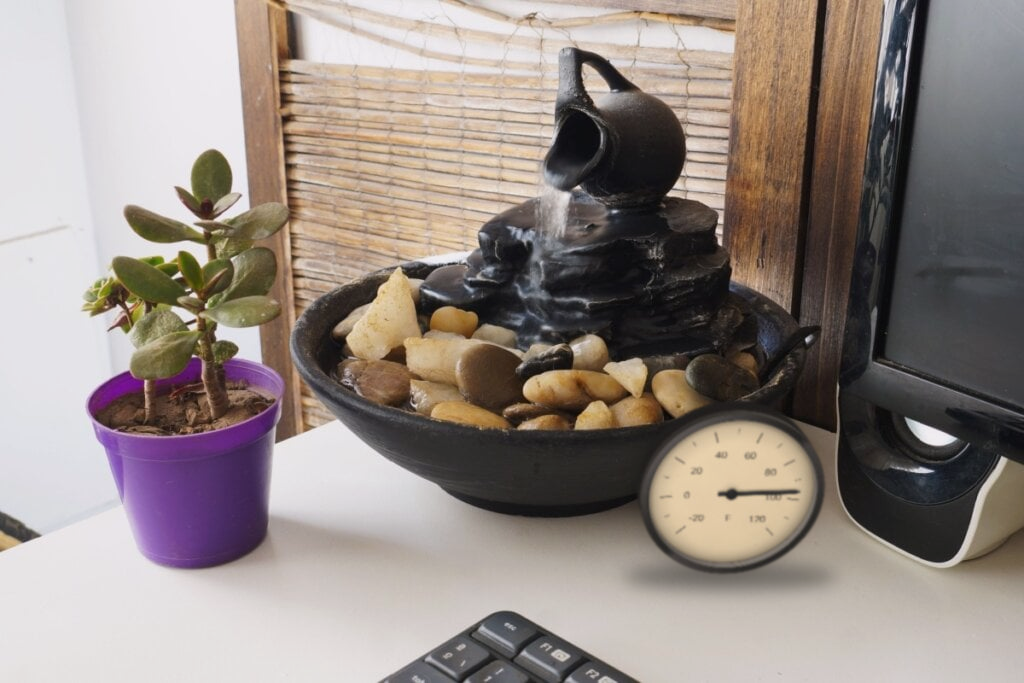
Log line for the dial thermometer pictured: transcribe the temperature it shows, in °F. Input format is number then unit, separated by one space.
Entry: 95 °F
